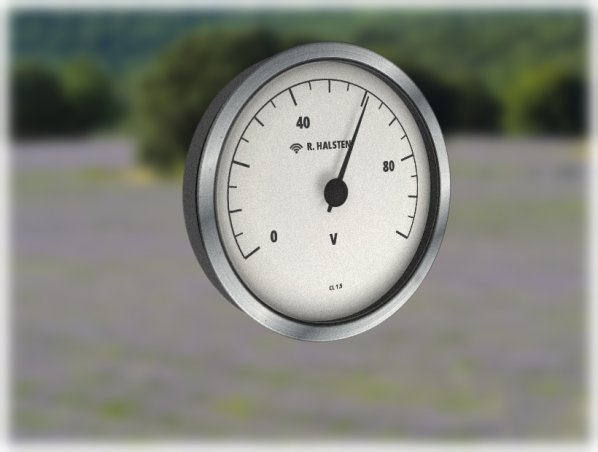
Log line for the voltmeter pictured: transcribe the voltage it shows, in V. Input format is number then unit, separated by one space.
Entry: 60 V
